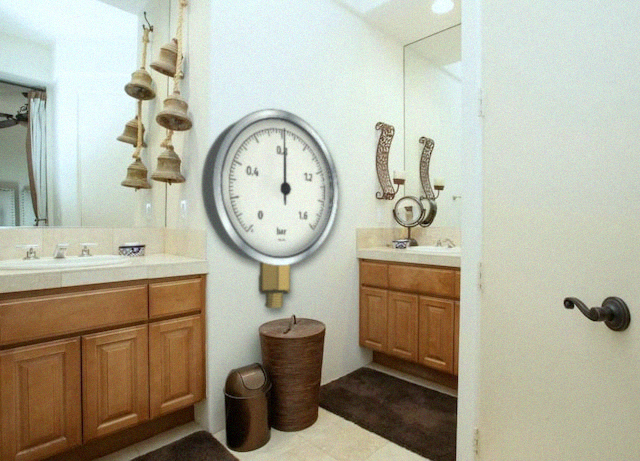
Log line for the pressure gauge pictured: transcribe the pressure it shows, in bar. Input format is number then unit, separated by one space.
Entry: 0.8 bar
